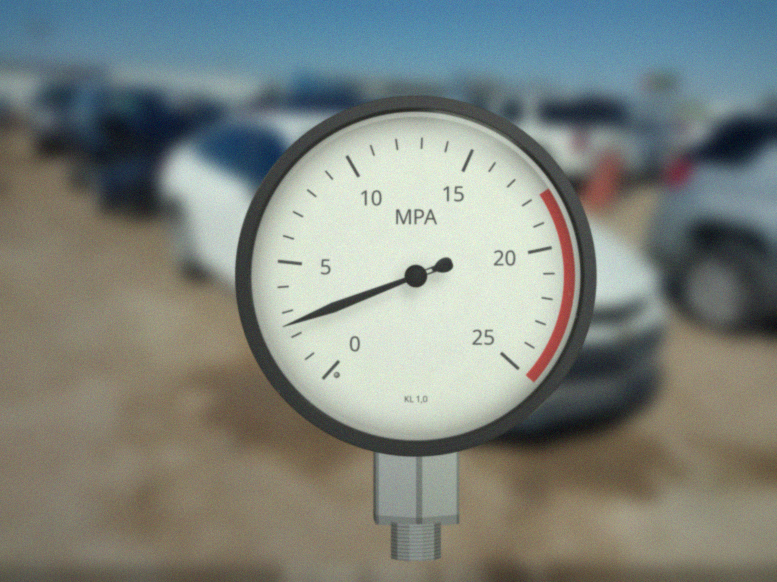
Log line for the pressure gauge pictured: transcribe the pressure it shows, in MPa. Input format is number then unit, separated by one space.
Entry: 2.5 MPa
